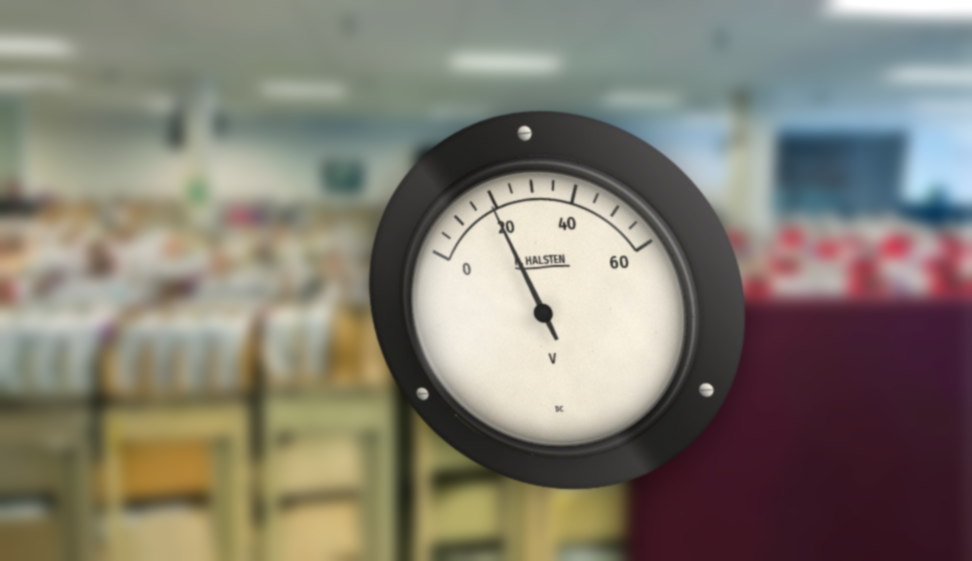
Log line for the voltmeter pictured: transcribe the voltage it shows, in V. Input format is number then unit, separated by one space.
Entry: 20 V
